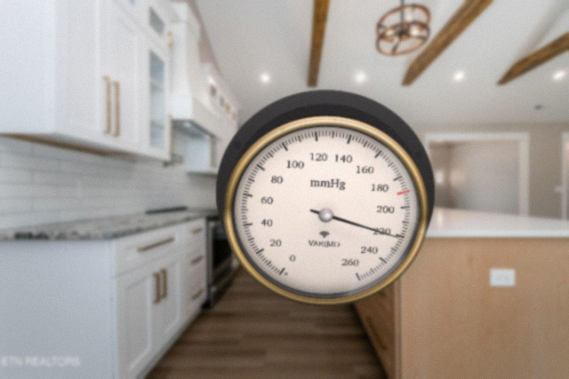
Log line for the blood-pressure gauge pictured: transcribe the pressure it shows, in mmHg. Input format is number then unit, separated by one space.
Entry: 220 mmHg
